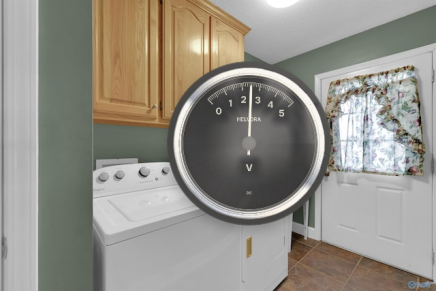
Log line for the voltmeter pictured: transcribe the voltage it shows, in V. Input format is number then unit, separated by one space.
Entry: 2.5 V
